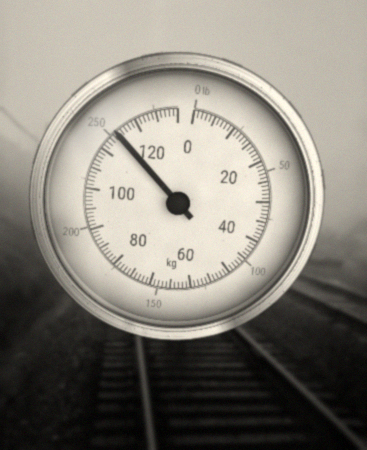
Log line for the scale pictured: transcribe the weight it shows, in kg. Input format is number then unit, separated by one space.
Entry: 115 kg
